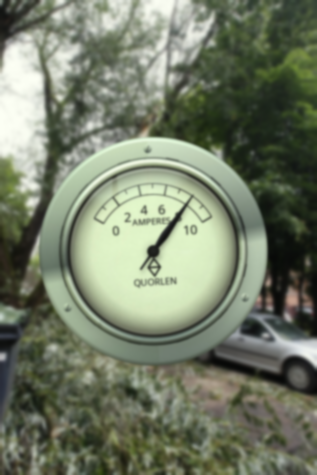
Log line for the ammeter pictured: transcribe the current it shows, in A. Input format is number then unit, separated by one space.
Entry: 8 A
